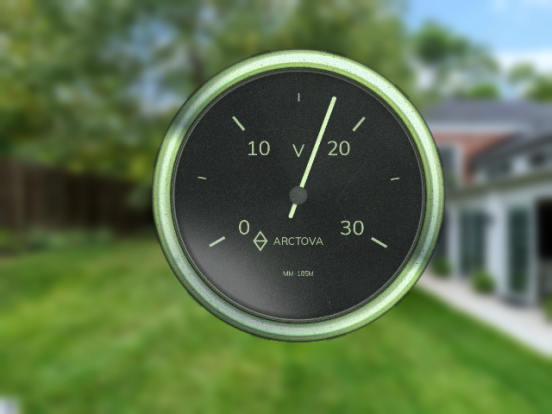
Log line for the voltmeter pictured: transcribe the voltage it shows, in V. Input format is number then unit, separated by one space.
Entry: 17.5 V
